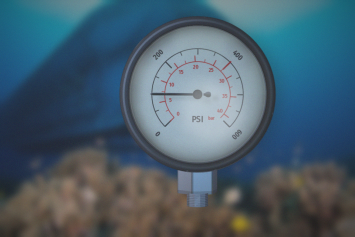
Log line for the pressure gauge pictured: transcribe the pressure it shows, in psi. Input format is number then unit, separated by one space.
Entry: 100 psi
